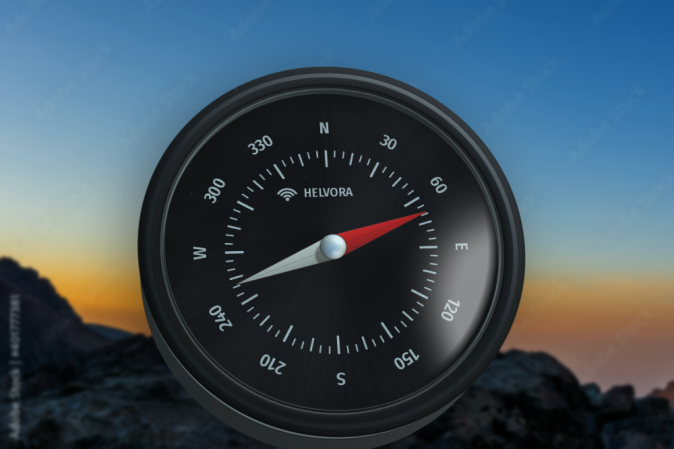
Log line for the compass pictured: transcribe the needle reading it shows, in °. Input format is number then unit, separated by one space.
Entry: 70 °
